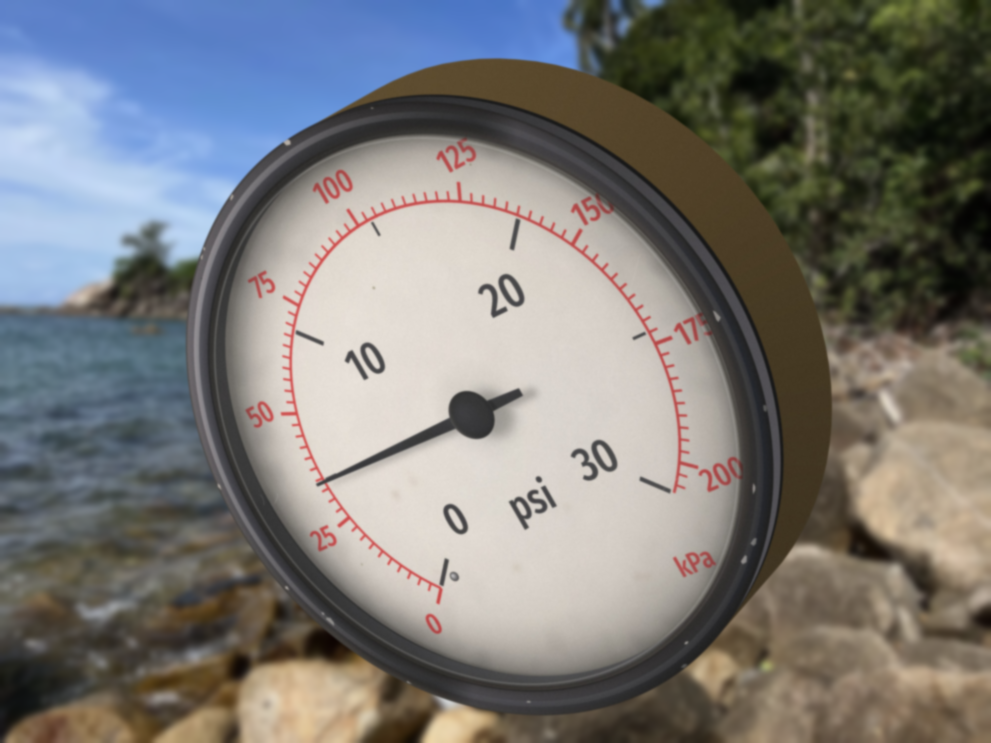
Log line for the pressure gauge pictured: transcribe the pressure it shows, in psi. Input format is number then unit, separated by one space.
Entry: 5 psi
